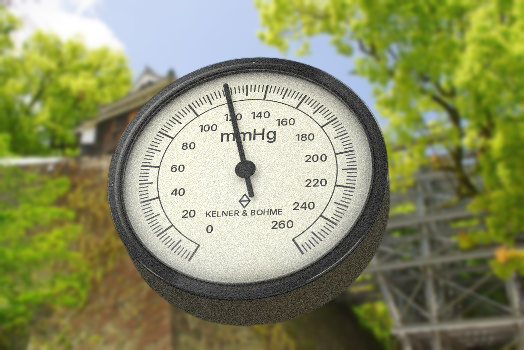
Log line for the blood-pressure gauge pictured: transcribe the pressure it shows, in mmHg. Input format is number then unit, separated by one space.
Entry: 120 mmHg
